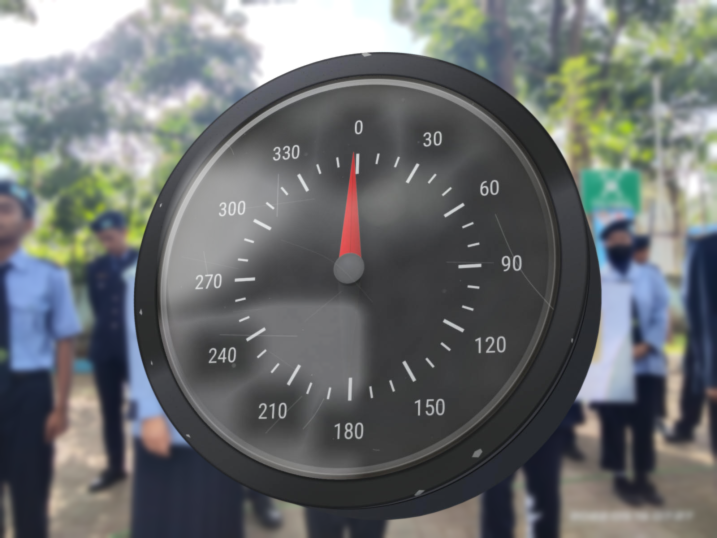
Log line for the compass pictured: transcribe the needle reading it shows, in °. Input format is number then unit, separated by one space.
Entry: 0 °
